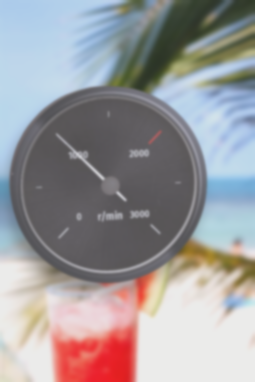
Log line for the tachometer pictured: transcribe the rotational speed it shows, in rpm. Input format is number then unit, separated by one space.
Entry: 1000 rpm
